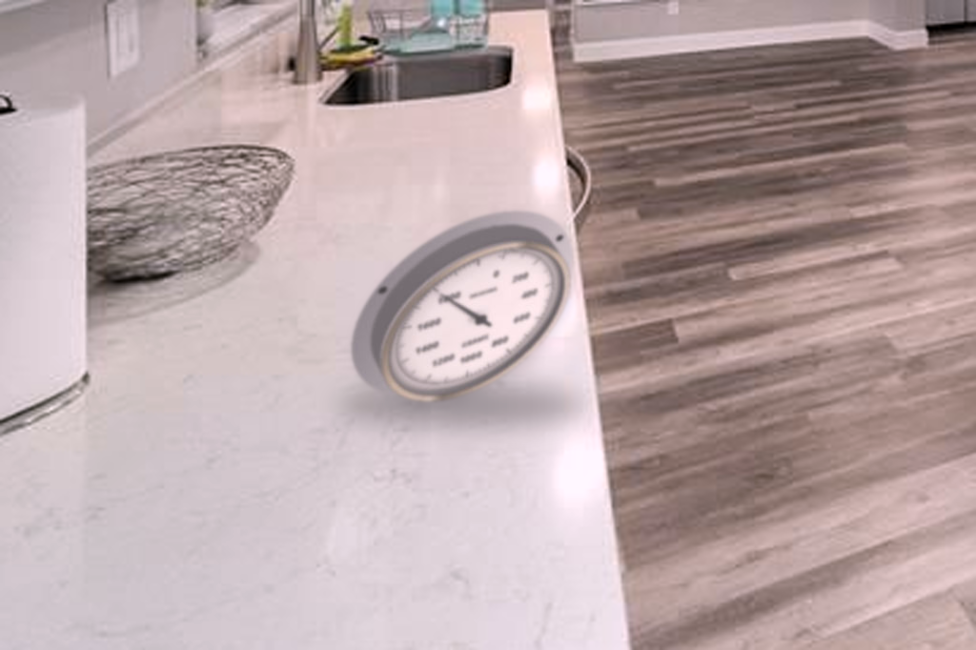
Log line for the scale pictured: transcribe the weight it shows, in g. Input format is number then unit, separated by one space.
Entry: 1800 g
